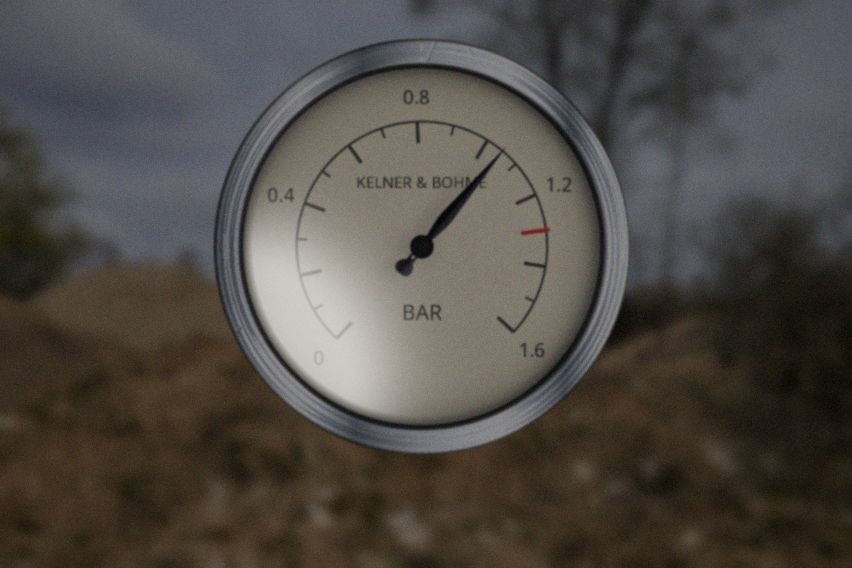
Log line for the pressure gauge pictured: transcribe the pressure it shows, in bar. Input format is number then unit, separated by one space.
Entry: 1.05 bar
